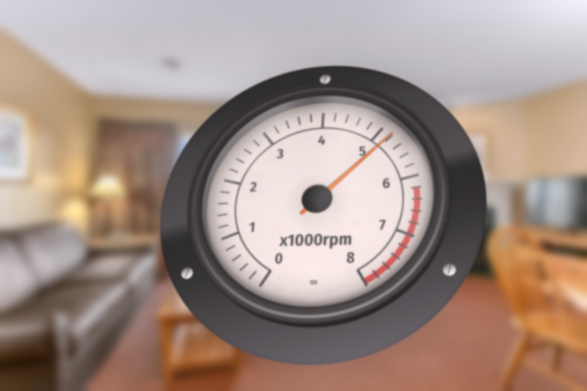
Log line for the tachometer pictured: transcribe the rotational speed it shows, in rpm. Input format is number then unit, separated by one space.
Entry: 5200 rpm
